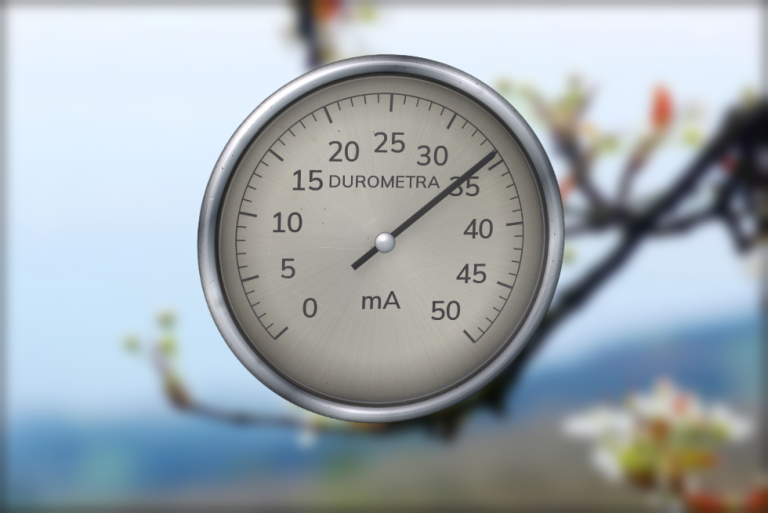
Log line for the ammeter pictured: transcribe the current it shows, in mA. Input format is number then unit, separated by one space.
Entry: 34 mA
